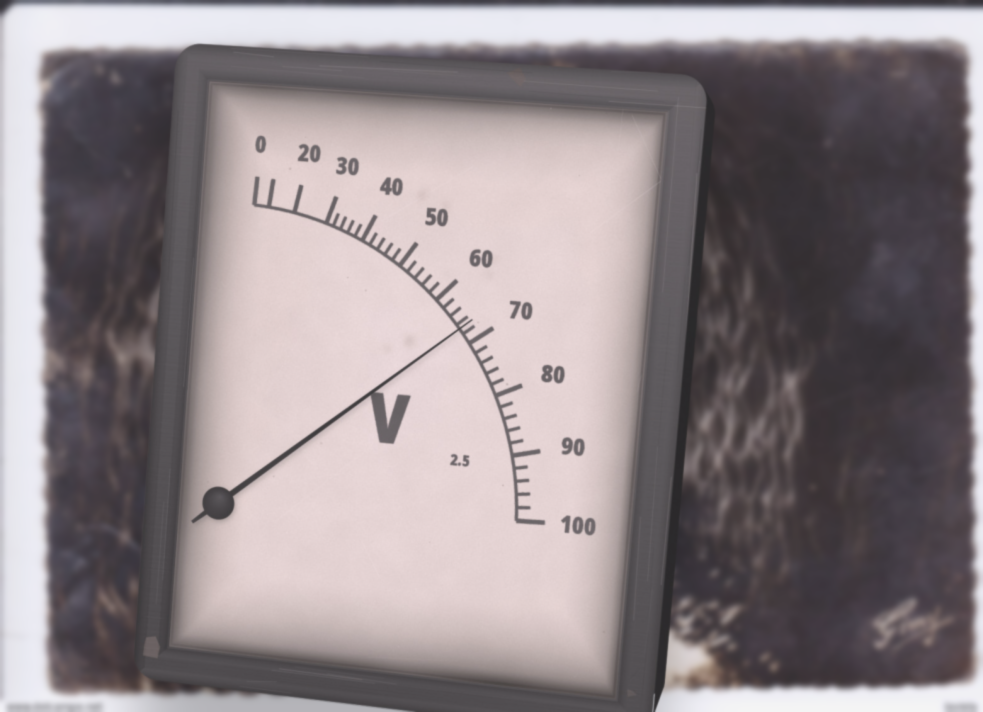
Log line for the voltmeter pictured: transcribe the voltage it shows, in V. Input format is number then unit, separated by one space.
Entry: 67 V
